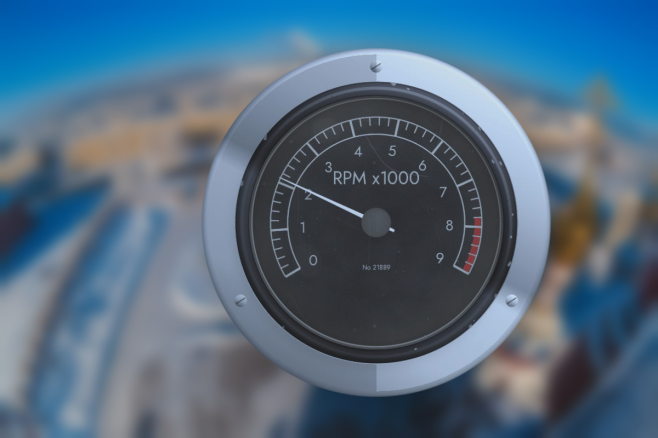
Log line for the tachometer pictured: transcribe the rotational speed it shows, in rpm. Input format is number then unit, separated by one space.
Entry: 2100 rpm
